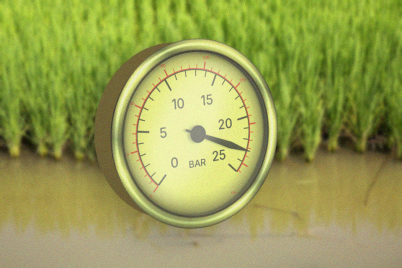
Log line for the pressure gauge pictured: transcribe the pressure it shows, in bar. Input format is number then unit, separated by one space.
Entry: 23 bar
